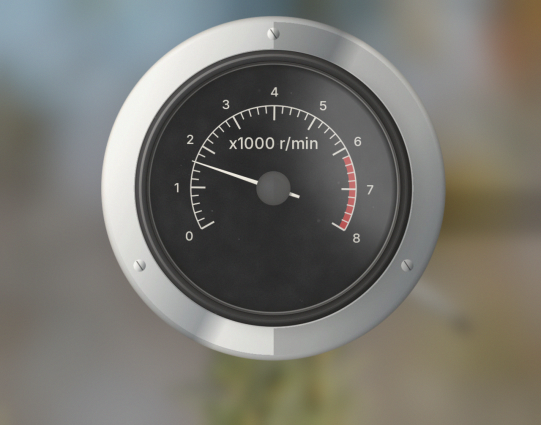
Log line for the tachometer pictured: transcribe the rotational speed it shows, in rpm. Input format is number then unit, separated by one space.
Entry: 1600 rpm
